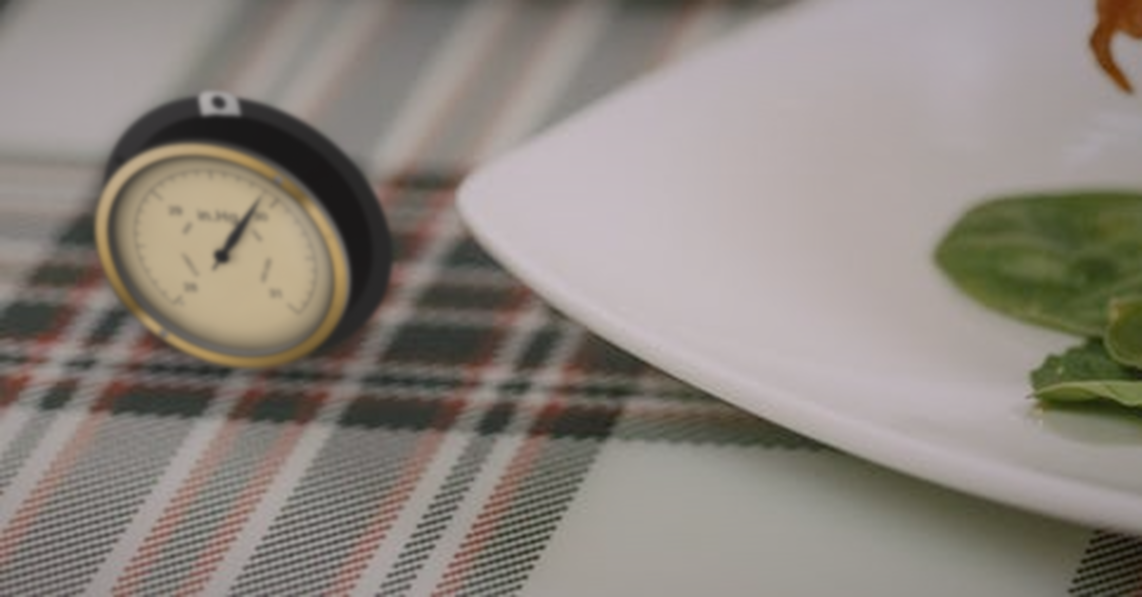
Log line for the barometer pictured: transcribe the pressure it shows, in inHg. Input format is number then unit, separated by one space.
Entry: 29.9 inHg
